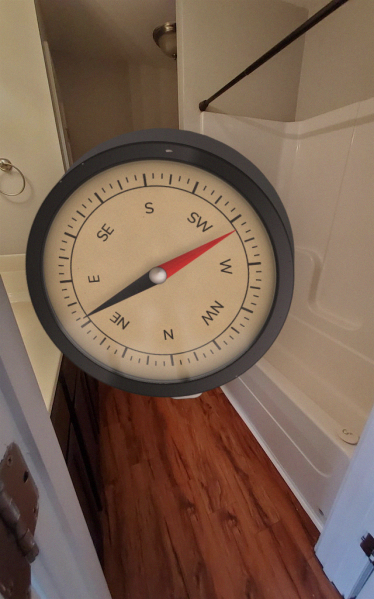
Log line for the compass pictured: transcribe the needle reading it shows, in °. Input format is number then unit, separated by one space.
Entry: 245 °
